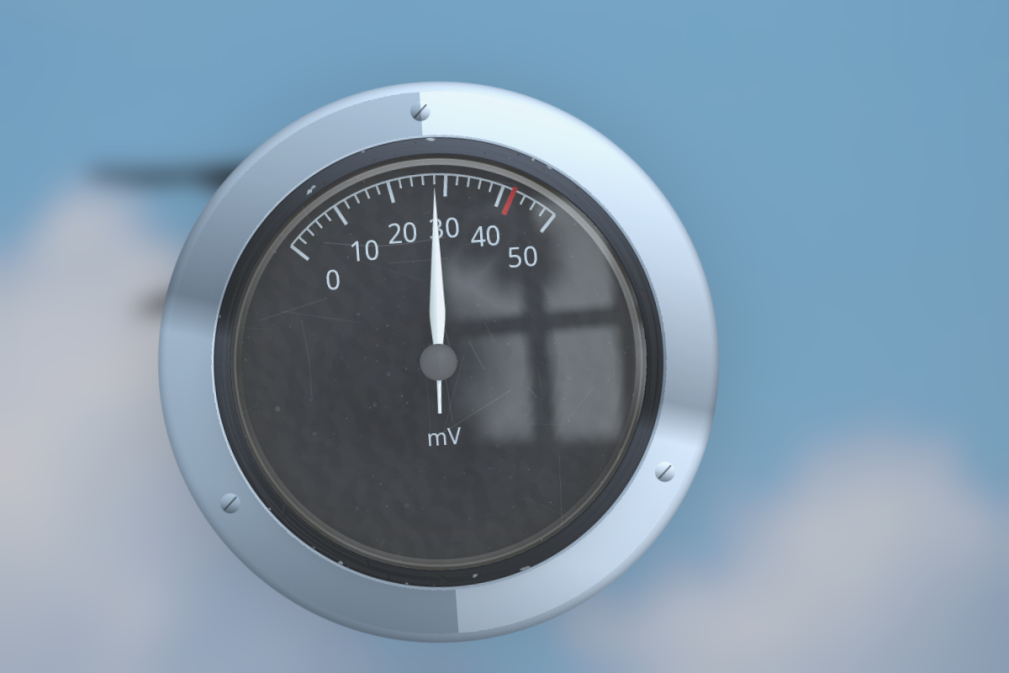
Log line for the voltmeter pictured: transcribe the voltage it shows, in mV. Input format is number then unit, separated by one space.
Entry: 28 mV
